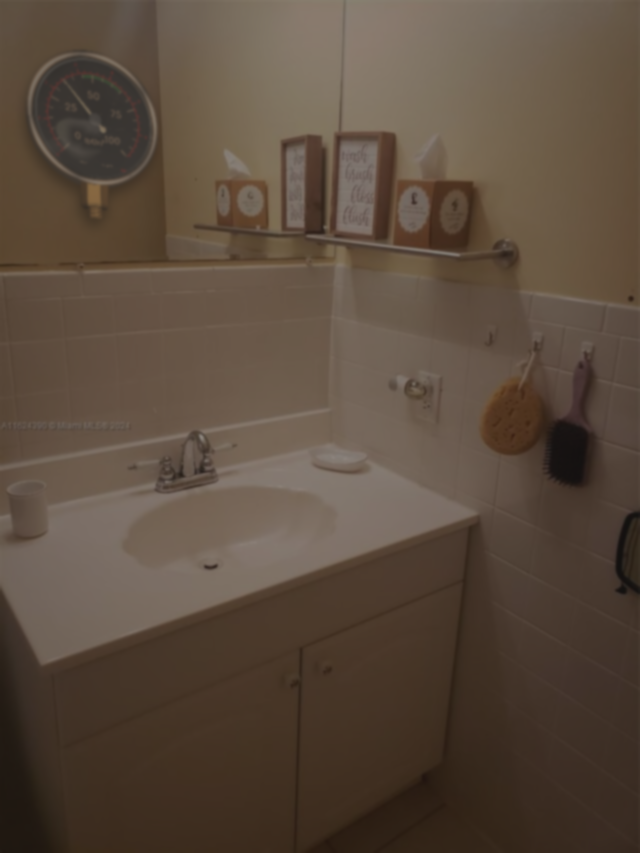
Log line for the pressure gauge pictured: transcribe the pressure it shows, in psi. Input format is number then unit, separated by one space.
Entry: 35 psi
